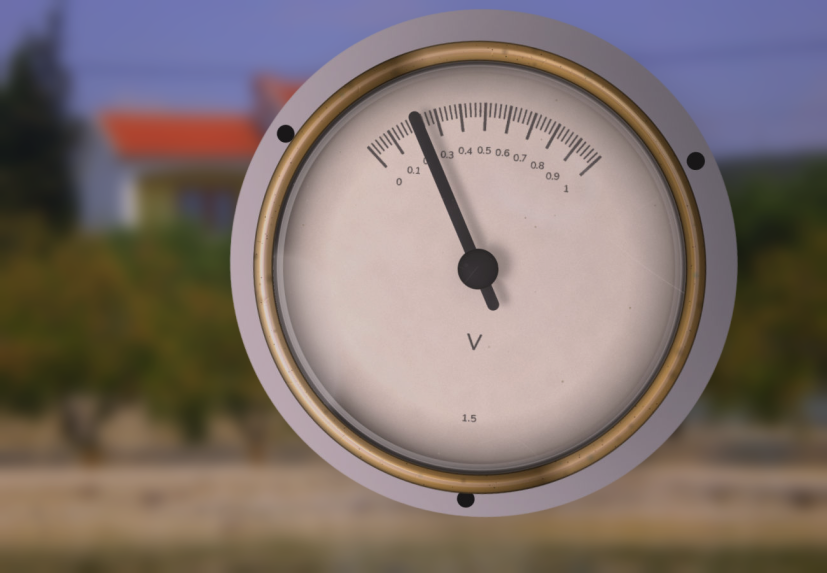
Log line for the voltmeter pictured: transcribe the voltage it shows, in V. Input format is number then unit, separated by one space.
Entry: 0.22 V
